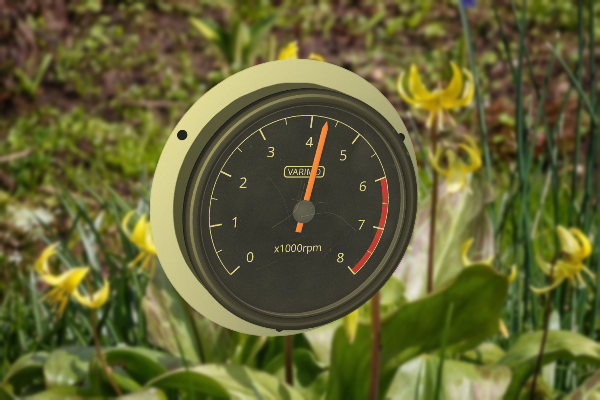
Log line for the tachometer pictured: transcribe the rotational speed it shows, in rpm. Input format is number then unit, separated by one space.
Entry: 4250 rpm
